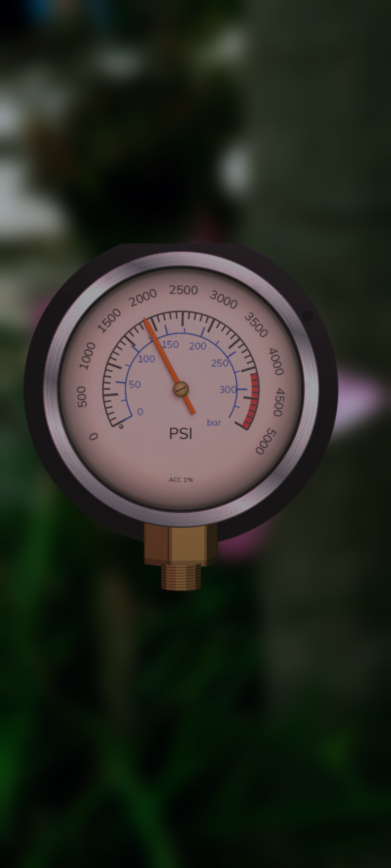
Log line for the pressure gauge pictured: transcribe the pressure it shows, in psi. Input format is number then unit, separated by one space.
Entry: 1900 psi
